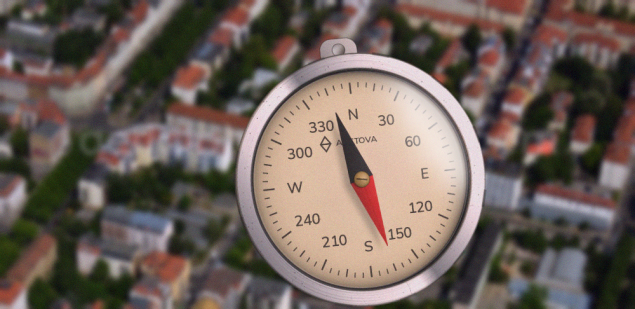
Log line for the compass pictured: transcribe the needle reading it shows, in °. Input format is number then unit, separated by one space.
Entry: 165 °
